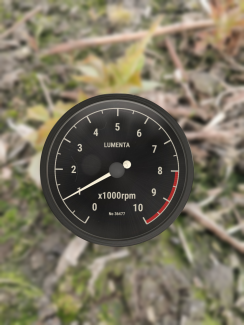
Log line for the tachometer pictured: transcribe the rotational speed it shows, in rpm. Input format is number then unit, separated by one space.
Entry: 1000 rpm
